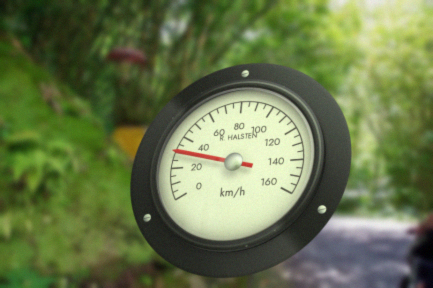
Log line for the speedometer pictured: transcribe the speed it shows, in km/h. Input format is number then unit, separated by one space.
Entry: 30 km/h
